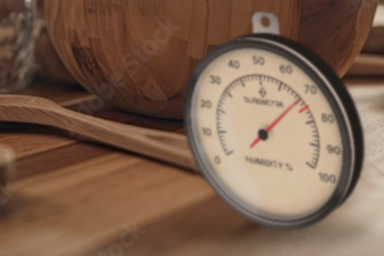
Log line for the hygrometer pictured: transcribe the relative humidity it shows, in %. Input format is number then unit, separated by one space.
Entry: 70 %
